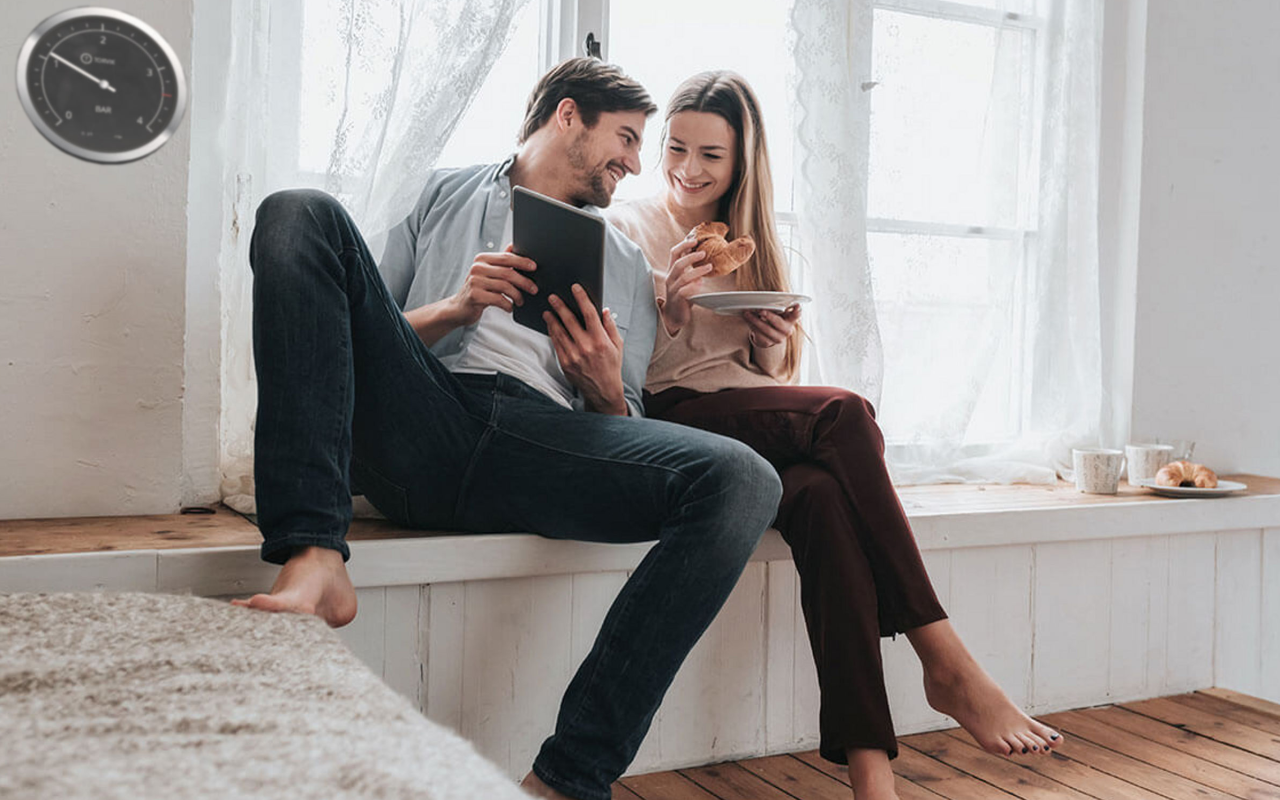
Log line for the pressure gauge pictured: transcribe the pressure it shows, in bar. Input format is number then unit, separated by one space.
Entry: 1.1 bar
